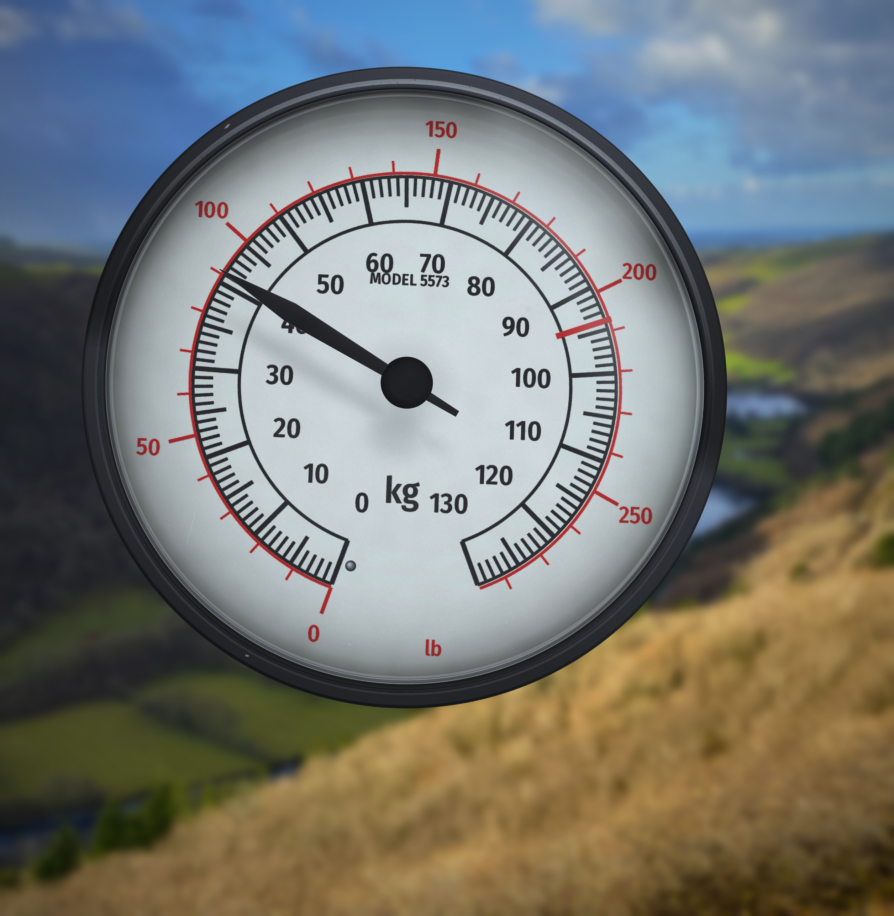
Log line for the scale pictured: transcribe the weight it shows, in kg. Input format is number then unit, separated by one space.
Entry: 41 kg
